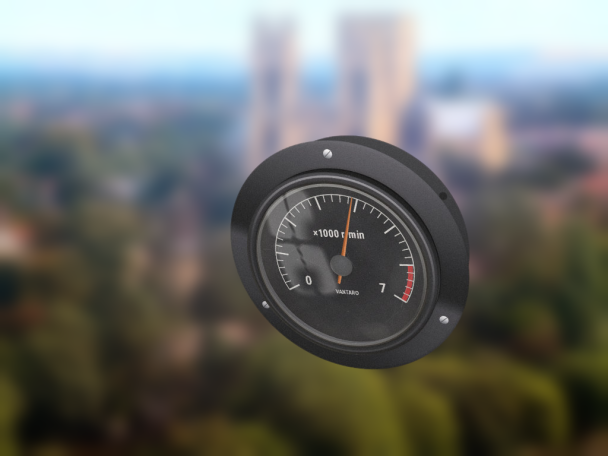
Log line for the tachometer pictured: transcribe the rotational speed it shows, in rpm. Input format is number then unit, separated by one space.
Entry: 3900 rpm
